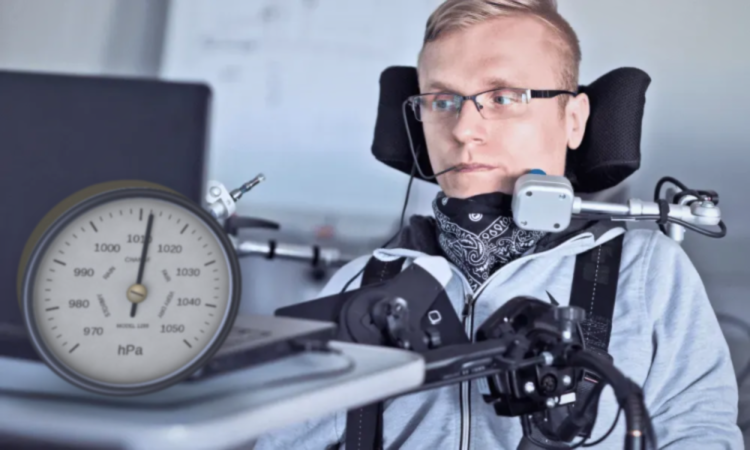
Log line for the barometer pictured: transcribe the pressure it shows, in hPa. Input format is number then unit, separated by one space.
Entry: 1012 hPa
